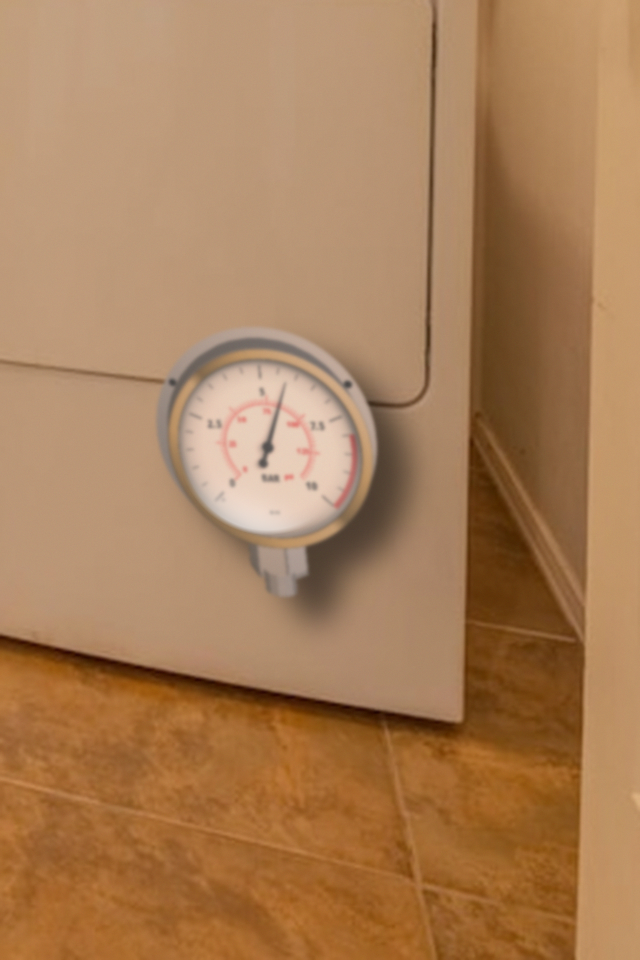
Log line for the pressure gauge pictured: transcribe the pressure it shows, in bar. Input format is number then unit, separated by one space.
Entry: 5.75 bar
